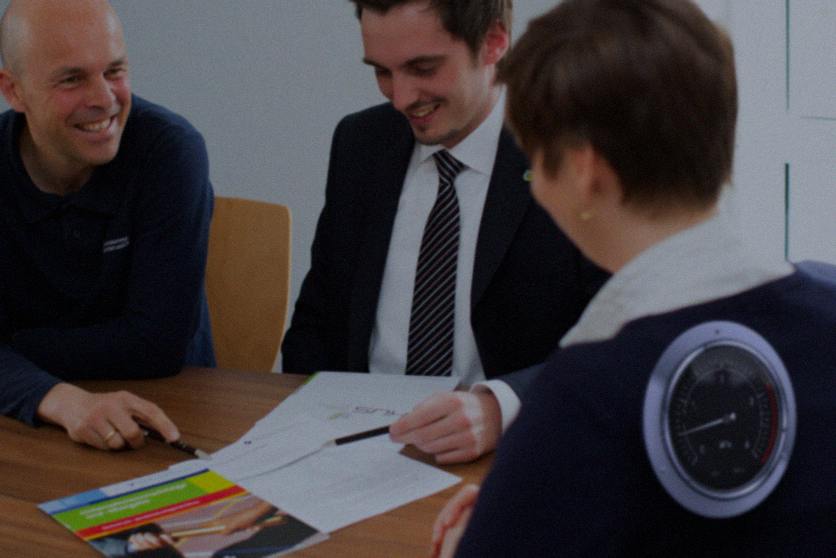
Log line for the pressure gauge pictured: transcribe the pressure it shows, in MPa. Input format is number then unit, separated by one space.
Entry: 0.5 MPa
